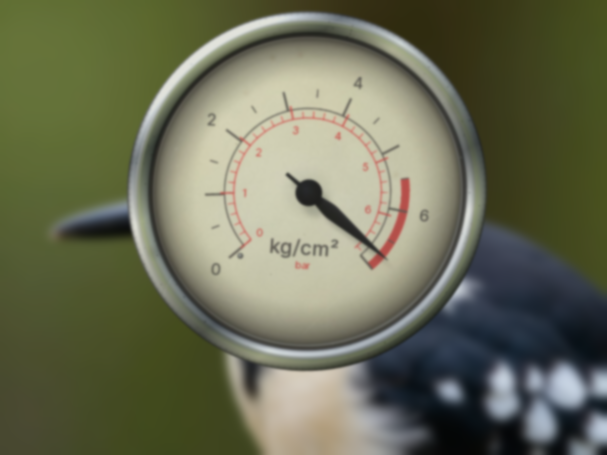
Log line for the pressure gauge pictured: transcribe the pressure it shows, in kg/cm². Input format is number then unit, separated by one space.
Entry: 6.75 kg/cm²
